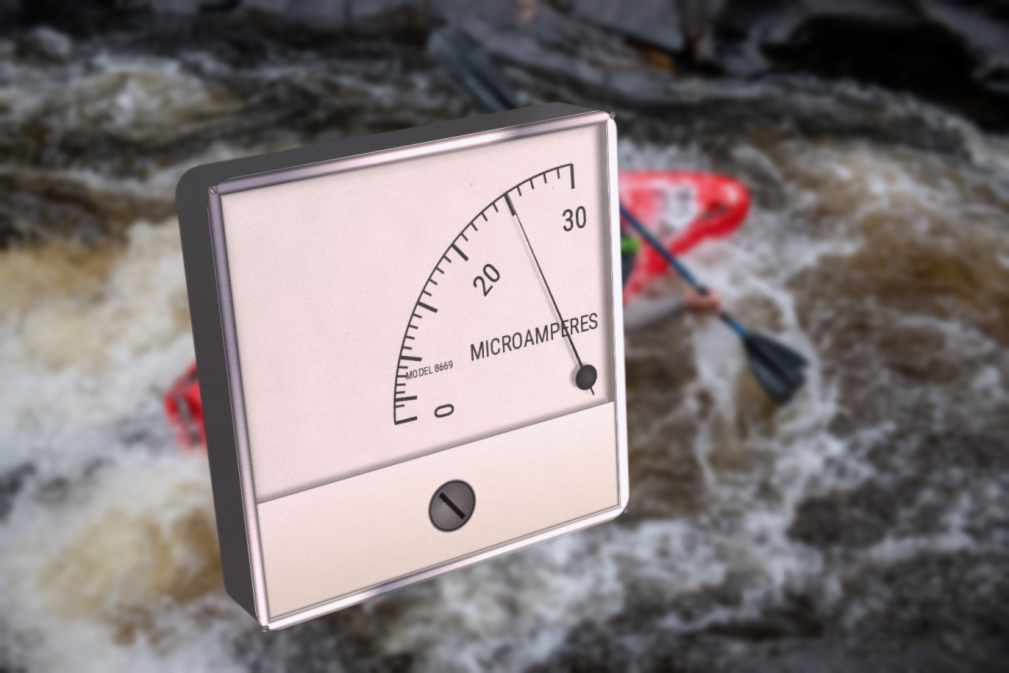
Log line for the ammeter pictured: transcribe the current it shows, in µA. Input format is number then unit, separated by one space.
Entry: 25 µA
